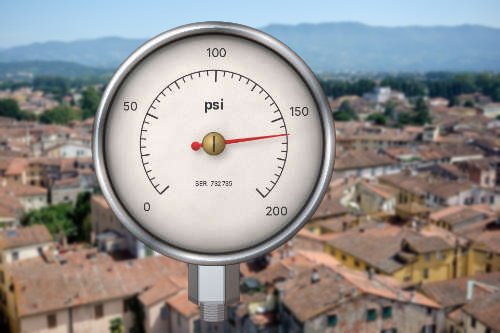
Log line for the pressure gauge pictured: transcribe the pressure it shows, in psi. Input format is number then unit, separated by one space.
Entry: 160 psi
